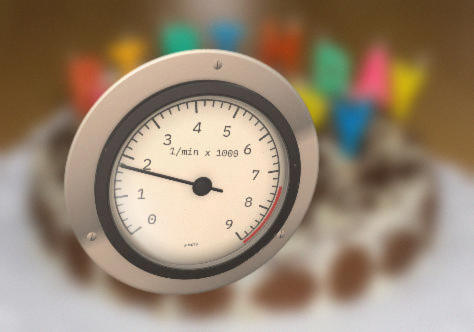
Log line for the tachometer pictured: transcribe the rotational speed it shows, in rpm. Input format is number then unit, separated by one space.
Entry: 1800 rpm
